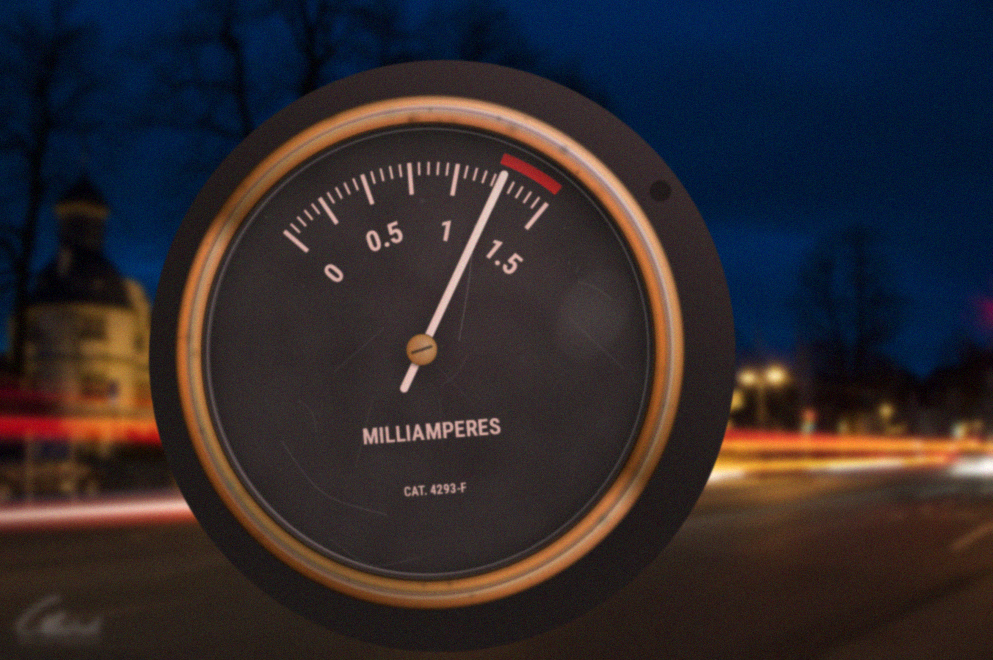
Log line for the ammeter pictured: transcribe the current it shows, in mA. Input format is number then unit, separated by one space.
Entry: 1.25 mA
